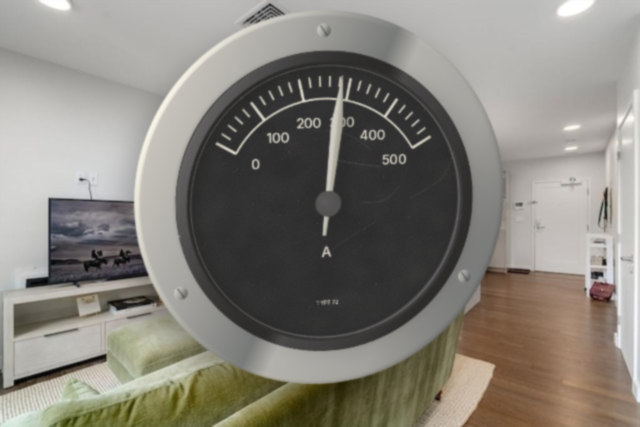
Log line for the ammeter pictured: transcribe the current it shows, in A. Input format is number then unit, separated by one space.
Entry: 280 A
